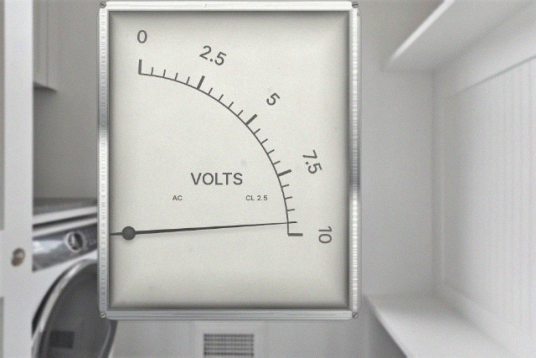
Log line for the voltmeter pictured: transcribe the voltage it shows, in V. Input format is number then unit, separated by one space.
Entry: 9.5 V
